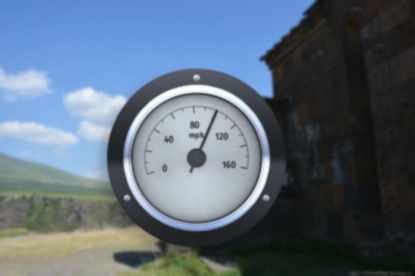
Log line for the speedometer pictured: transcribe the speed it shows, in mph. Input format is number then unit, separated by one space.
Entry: 100 mph
